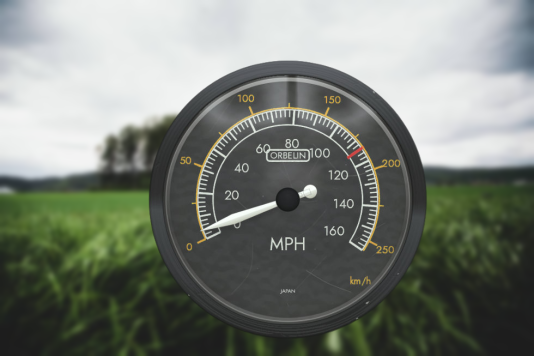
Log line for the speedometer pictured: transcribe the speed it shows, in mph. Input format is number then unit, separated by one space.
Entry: 4 mph
